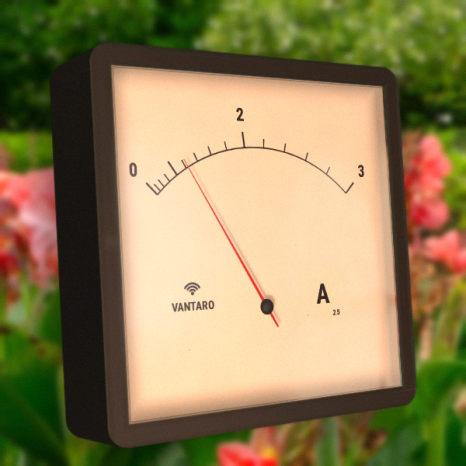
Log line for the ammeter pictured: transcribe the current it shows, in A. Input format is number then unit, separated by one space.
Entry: 1.2 A
